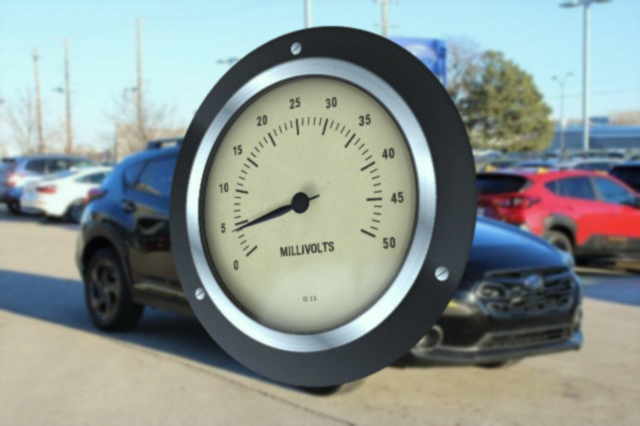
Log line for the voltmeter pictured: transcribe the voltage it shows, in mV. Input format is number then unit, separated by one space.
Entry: 4 mV
